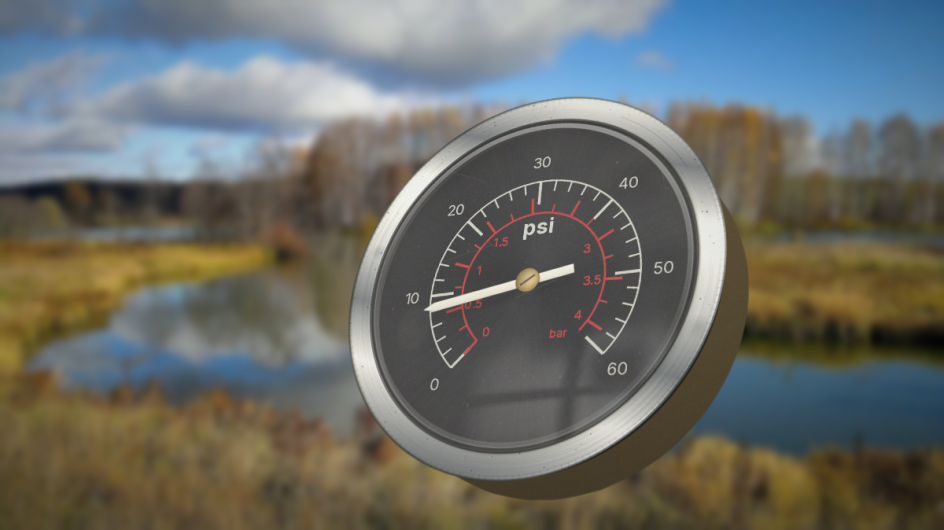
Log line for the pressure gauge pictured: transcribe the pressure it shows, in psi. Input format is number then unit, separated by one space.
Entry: 8 psi
